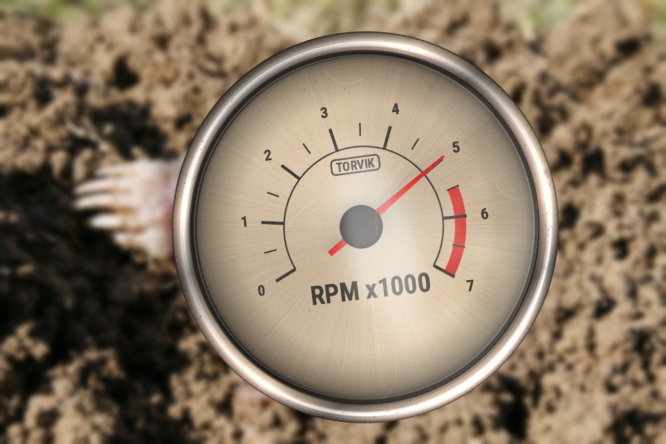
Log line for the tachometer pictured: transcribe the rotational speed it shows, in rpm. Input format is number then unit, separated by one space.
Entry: 5000 rpm
